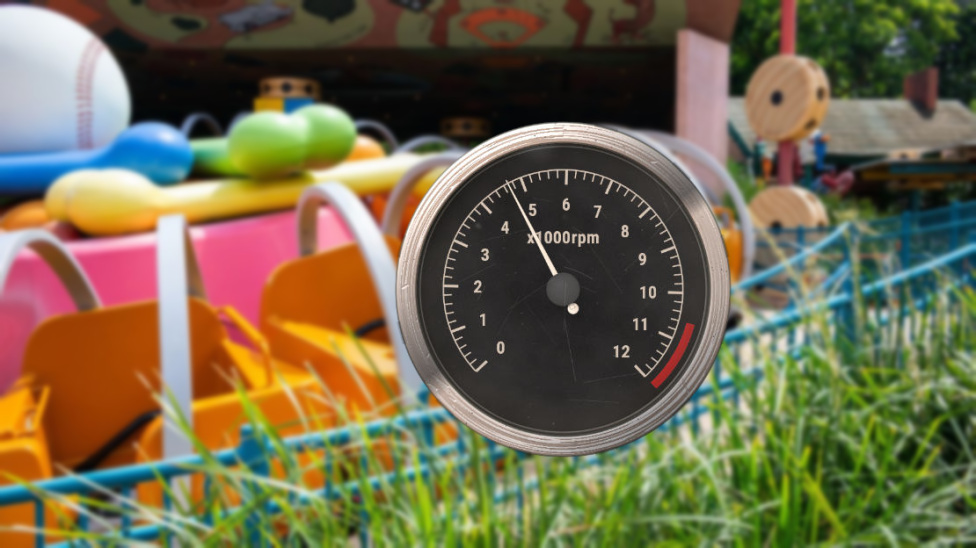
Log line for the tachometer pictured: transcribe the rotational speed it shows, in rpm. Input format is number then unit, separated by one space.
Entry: 4700 rpm
